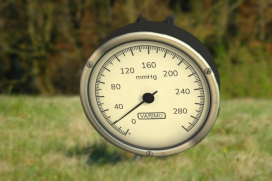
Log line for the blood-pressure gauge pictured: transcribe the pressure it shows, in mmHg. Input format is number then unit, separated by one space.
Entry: 20 mmHg
